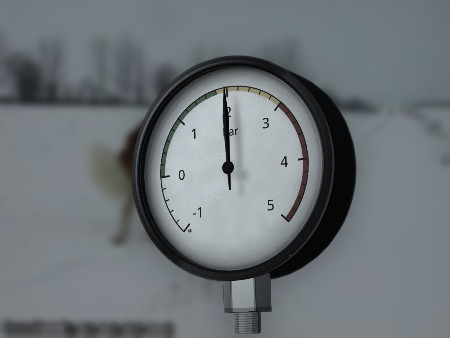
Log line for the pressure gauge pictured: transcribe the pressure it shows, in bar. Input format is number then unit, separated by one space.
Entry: 2 bar
